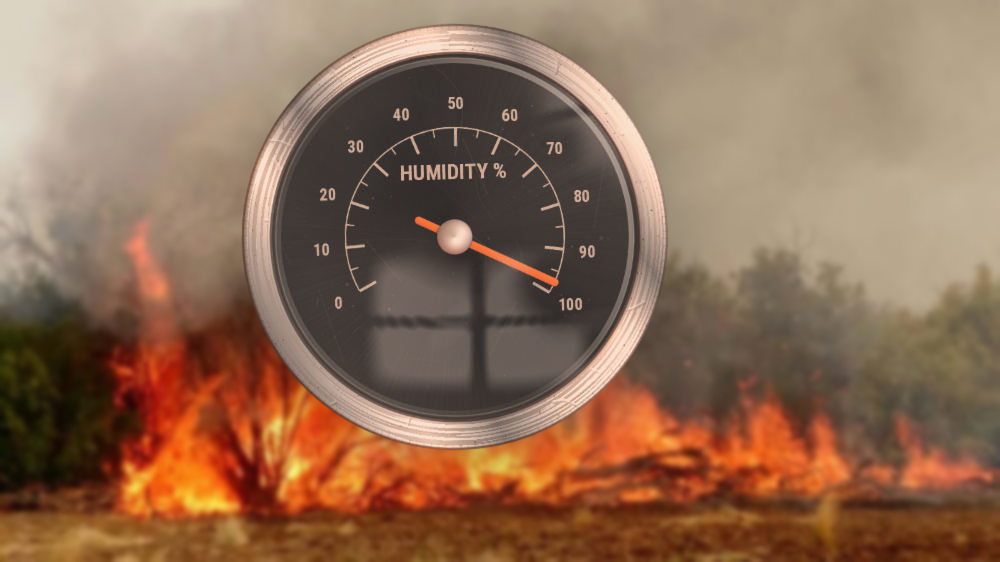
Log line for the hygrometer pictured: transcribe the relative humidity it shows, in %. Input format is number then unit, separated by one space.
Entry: 97.5 %
